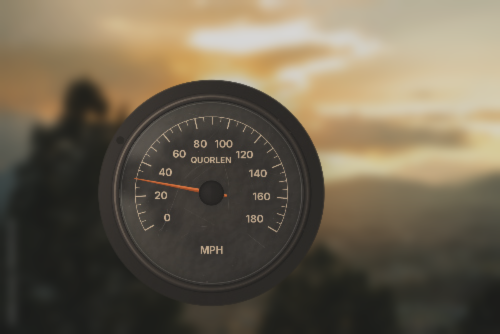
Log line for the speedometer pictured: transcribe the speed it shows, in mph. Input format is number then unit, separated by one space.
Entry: 30 mph
